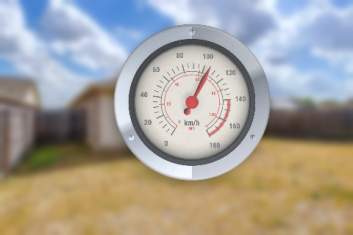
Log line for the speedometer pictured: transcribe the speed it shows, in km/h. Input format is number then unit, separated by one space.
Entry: 105 km/h
